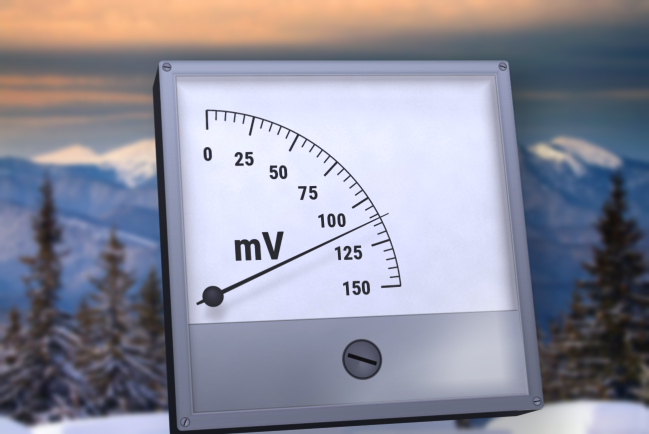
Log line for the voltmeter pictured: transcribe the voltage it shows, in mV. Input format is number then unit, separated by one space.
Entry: 112.5 mV
